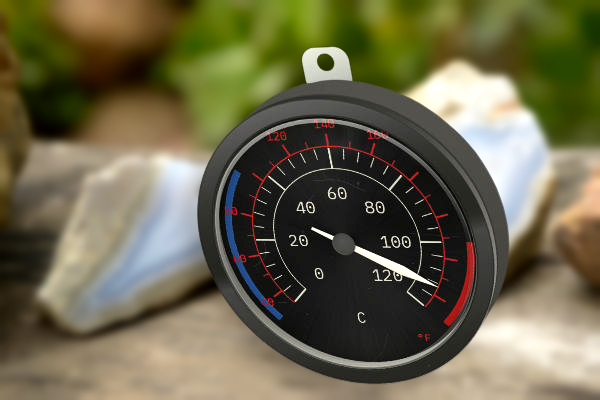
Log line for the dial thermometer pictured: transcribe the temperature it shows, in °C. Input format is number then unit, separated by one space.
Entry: 112 °C
